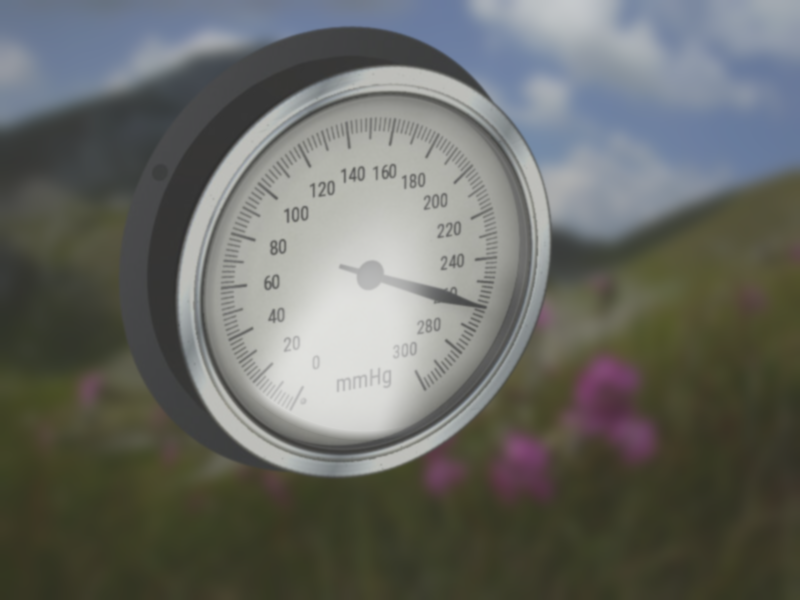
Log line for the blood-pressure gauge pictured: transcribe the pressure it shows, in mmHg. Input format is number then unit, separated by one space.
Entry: 260 mmHg
